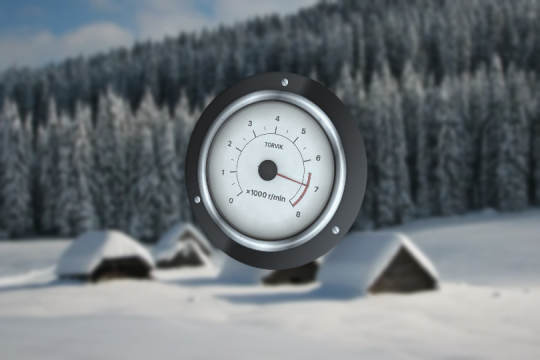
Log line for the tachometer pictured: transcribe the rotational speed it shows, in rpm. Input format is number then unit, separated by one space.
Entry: 7000 rpm
